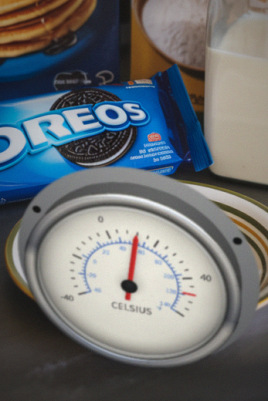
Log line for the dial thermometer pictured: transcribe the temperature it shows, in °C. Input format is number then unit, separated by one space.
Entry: 12 °C
